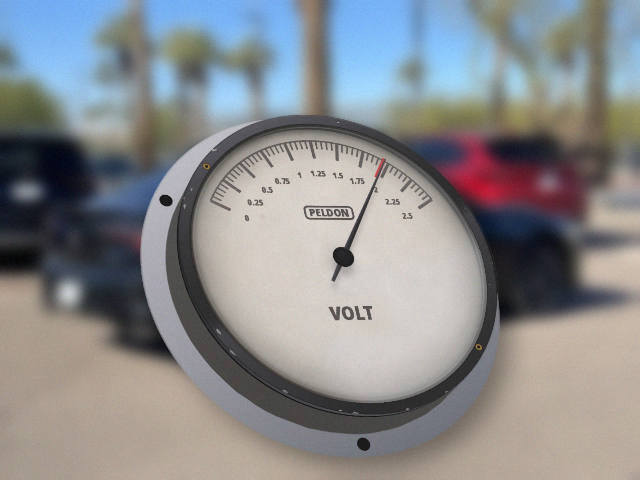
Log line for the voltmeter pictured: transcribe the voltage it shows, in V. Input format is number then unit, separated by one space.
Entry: 1.95 V
